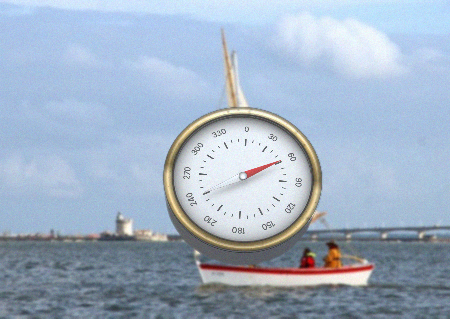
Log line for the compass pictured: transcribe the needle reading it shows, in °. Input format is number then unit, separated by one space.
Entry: 60 °
